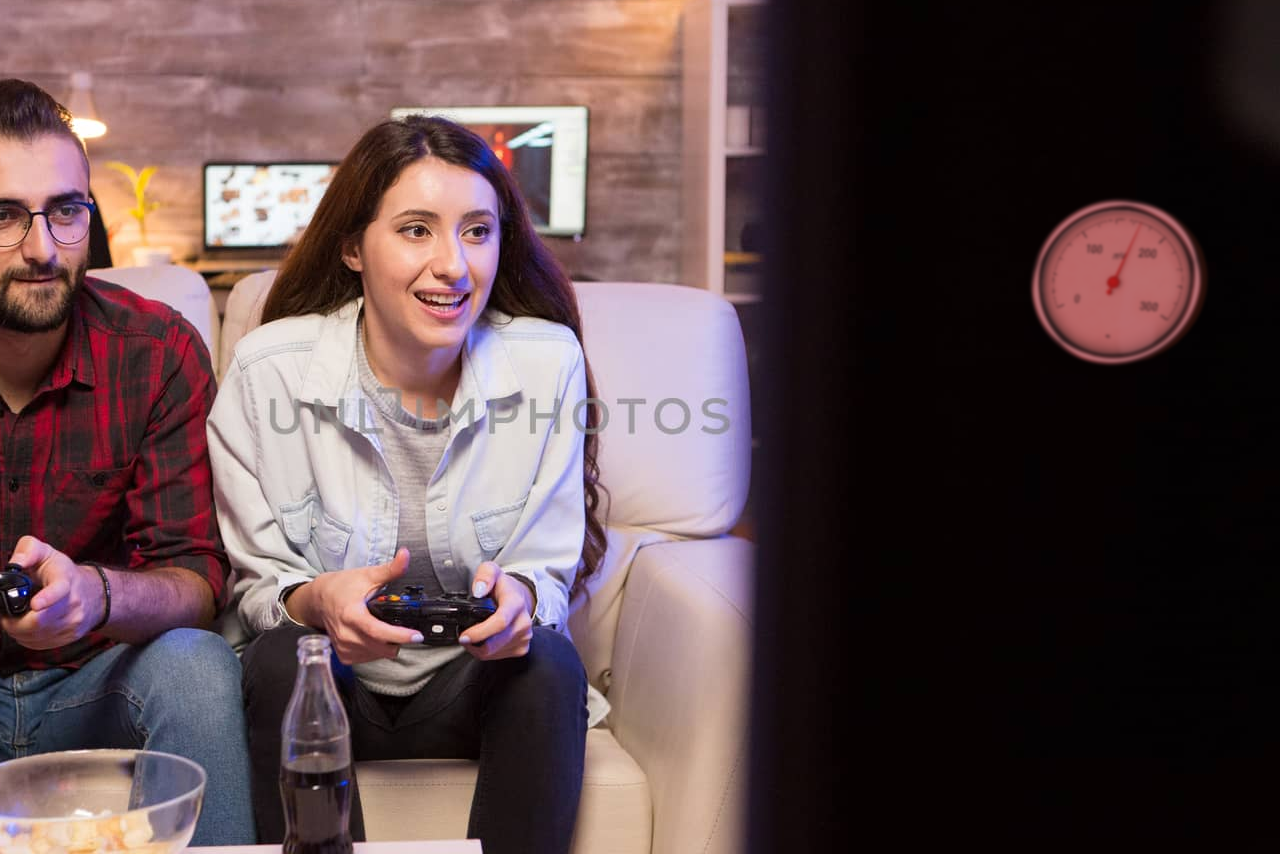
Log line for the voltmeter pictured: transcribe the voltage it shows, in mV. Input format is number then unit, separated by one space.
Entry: 170 mV
